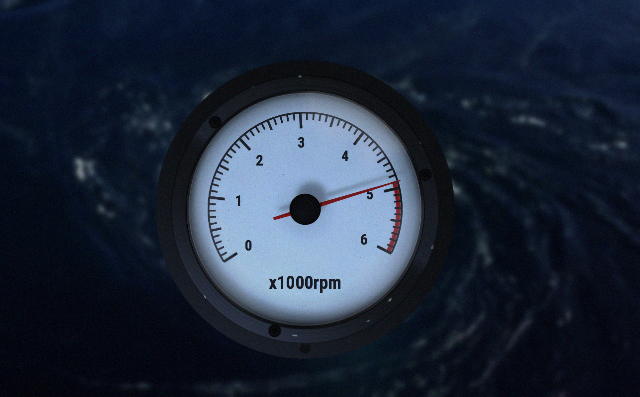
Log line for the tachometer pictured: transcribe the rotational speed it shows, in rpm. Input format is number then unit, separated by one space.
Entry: 4900 rpm
